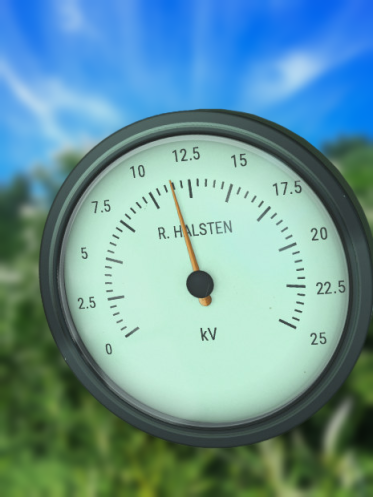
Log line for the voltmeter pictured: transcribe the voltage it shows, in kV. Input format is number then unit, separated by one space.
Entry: 11.5 kV
